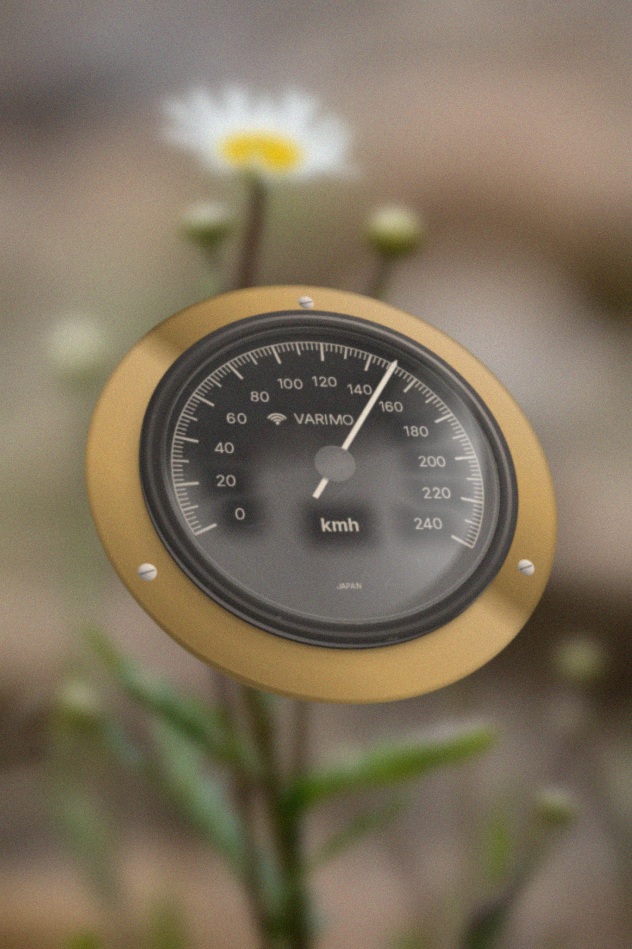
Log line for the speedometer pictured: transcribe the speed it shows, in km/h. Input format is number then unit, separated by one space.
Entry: 150 km/h
